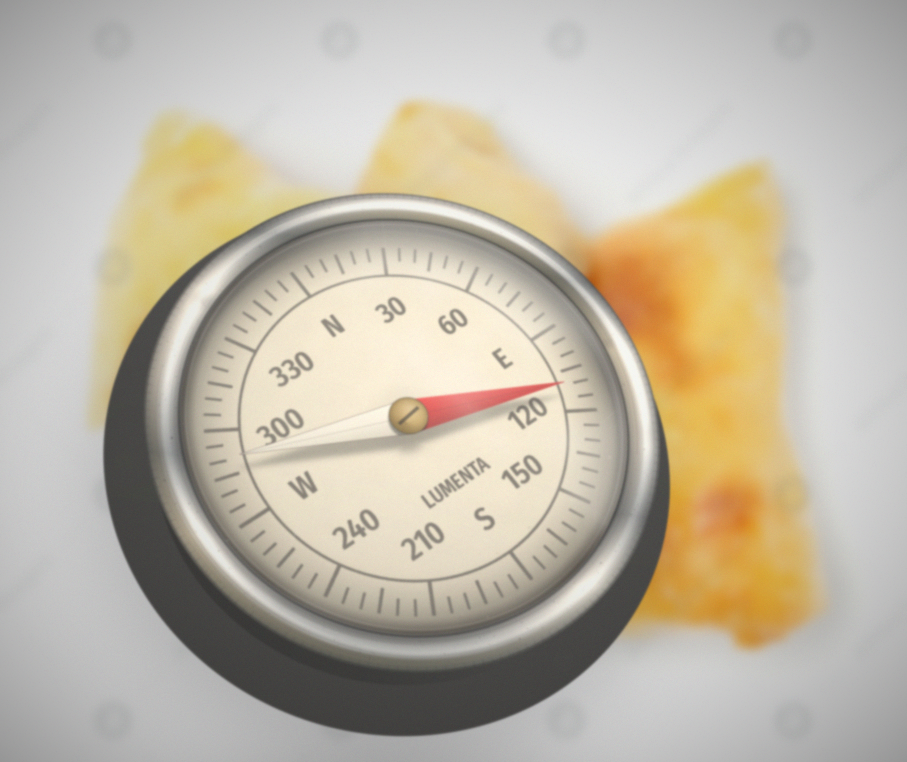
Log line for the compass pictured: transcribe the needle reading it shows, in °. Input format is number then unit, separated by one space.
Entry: 110 °
